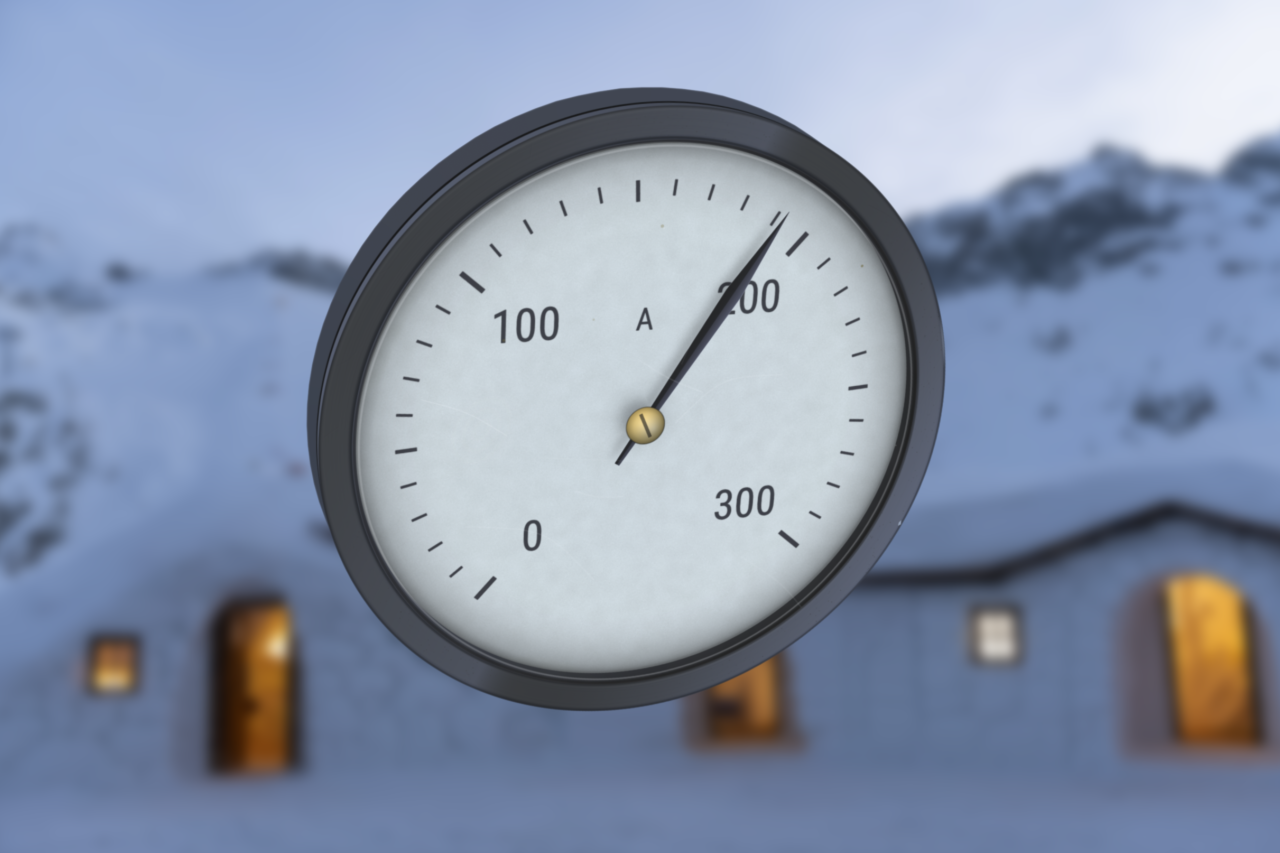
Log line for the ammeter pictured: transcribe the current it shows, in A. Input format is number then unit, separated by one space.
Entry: 190 A
